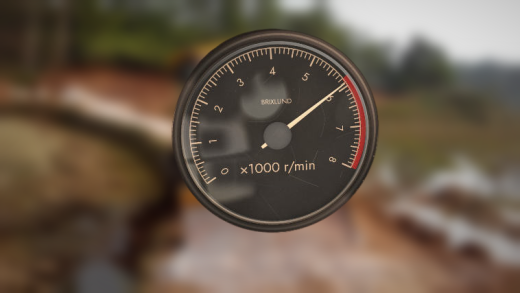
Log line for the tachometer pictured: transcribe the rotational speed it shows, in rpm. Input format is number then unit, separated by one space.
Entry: 5900 rpm
